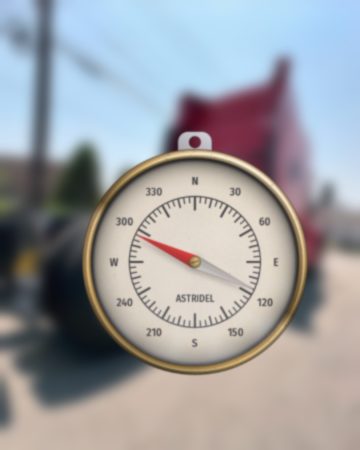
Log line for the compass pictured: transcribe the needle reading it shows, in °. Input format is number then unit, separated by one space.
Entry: 295 °
